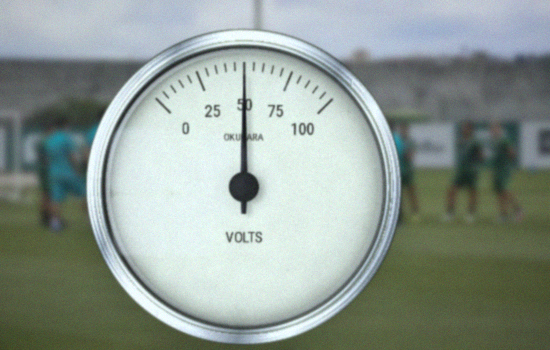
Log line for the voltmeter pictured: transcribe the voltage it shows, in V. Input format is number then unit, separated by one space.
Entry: 50 V
